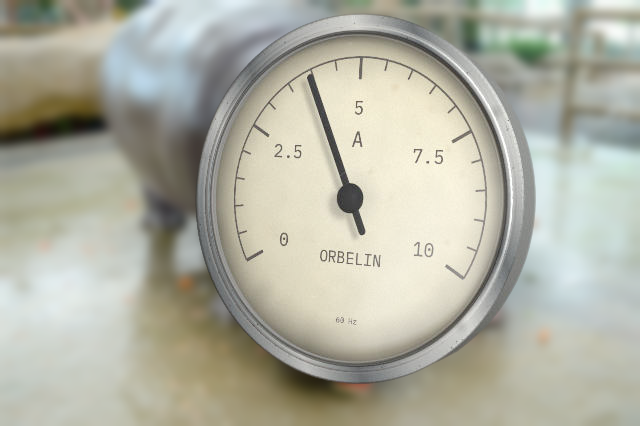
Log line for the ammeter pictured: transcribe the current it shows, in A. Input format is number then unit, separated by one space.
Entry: 4 A
